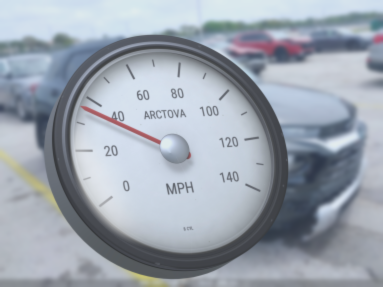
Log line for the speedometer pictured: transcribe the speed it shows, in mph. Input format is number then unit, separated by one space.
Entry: 35 mph
